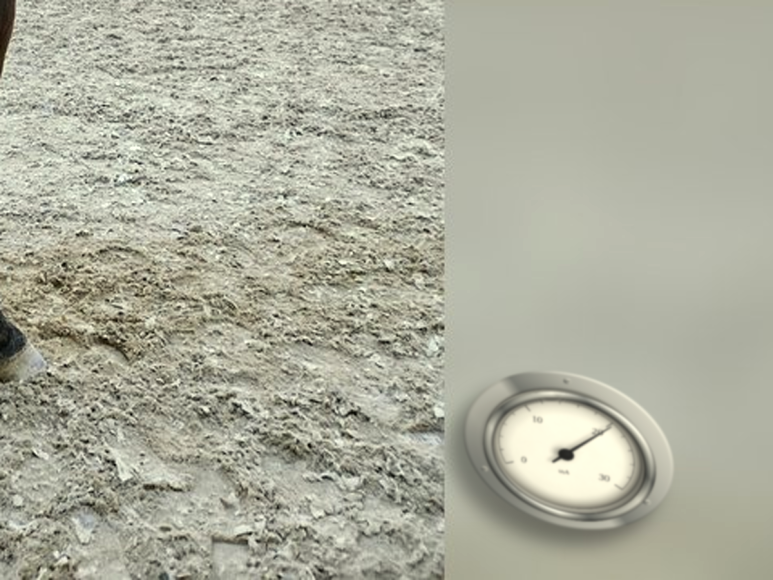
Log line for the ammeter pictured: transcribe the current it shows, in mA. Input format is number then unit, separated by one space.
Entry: 20 mA
